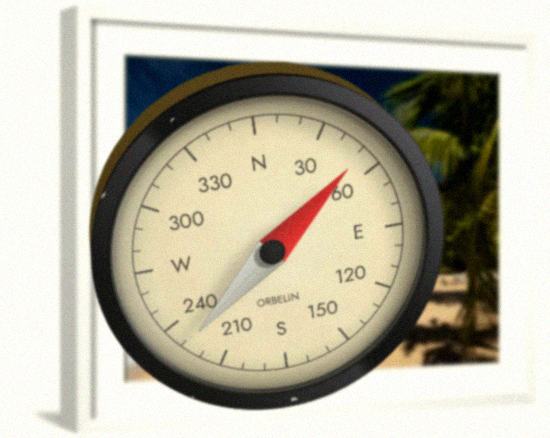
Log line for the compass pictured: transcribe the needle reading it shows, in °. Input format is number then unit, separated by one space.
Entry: 50 °
